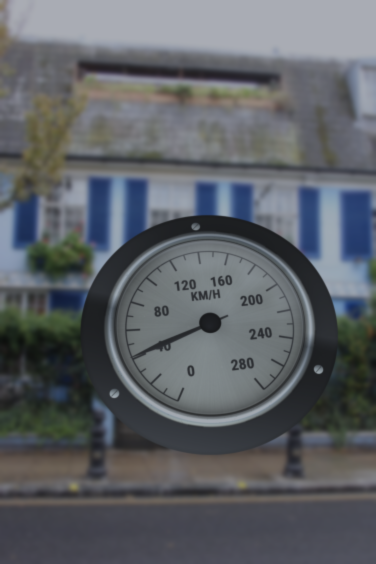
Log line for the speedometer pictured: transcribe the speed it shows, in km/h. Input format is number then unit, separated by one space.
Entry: 40 km/h
